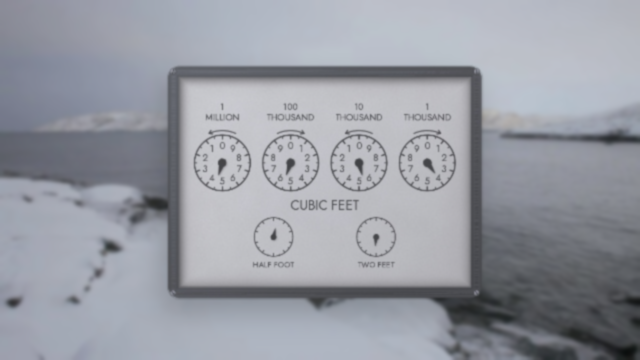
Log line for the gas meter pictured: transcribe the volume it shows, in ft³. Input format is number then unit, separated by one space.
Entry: 455400 ft³
